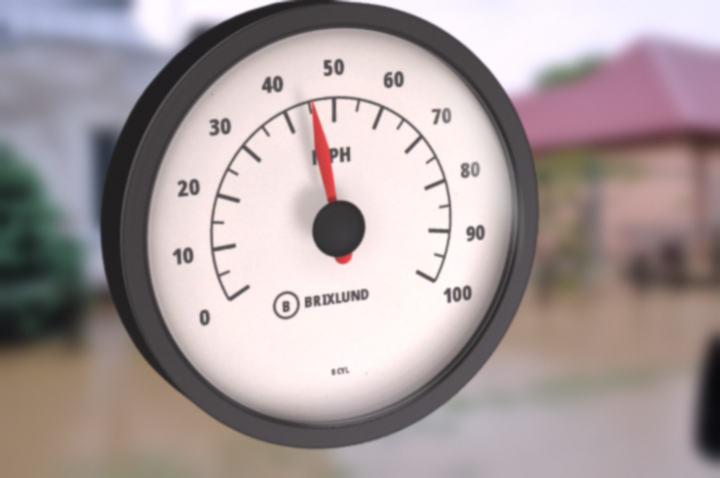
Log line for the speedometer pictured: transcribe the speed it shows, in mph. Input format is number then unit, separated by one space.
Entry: 45 mph
